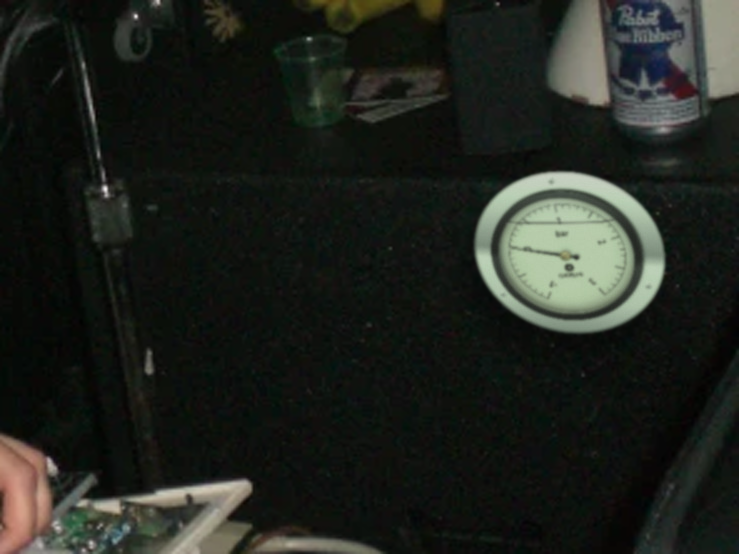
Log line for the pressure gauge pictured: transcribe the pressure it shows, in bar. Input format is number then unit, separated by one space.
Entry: 0 bar
